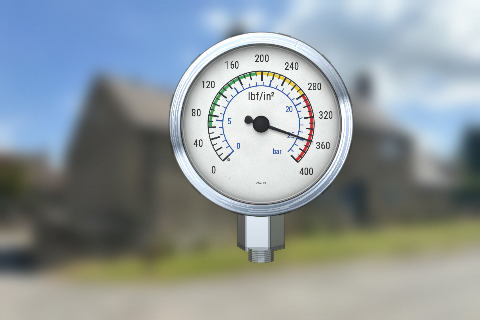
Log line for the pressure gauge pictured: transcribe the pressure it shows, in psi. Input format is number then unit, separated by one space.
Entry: 360 psi
